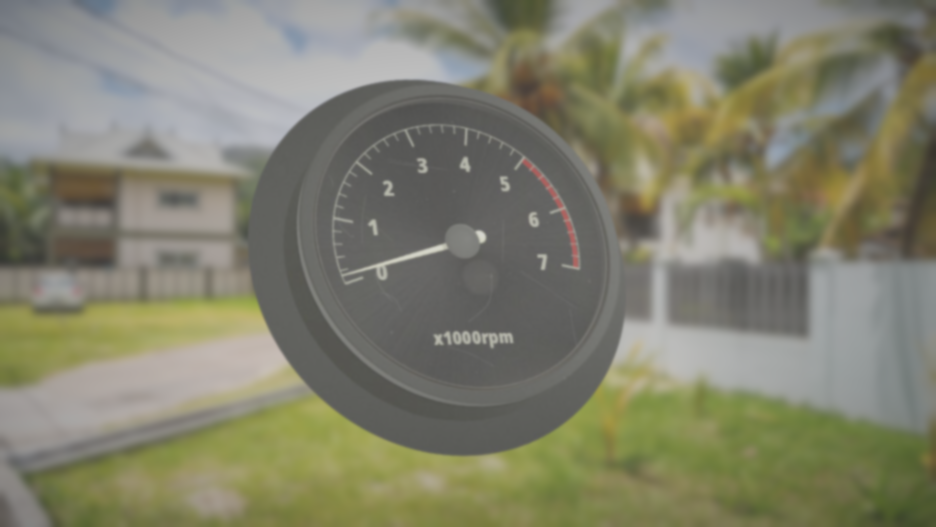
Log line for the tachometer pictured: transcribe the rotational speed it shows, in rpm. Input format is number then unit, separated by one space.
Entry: 100 rpm
